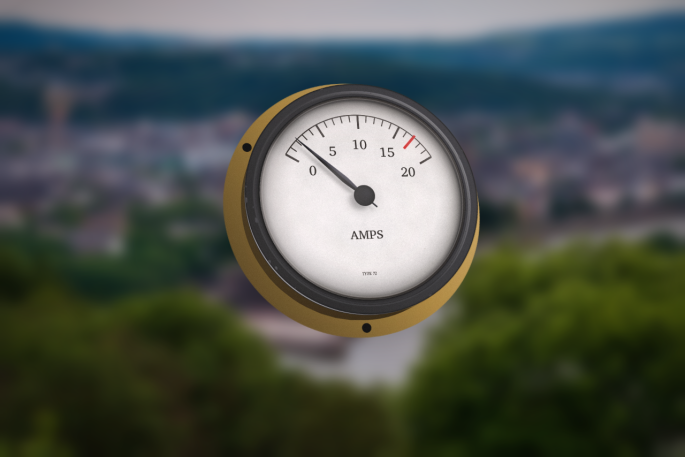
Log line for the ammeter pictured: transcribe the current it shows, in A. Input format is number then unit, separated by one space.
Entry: 2 A
